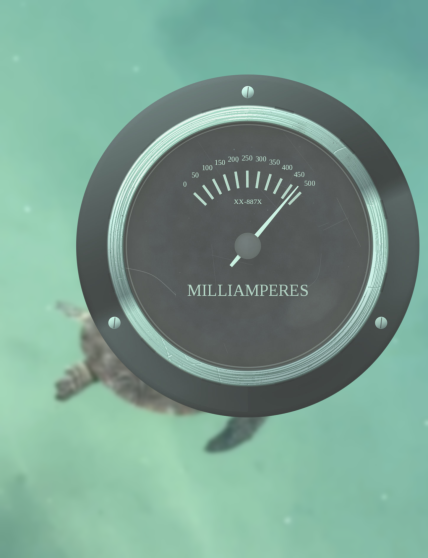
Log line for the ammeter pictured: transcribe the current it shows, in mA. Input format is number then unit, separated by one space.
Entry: 475 mA
